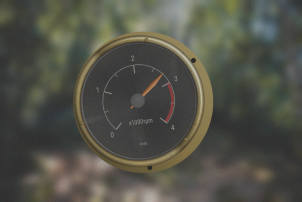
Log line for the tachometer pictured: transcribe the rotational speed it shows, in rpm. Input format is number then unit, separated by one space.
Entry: 2750 rpm
